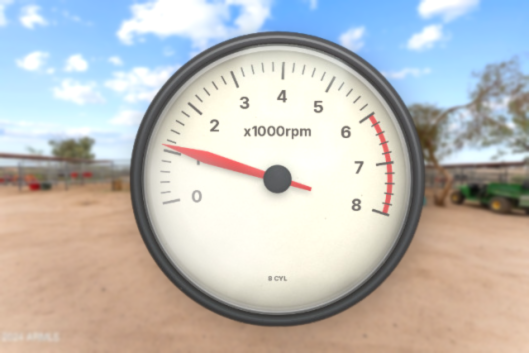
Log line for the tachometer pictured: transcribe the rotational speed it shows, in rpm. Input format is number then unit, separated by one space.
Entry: 1100 rpm
